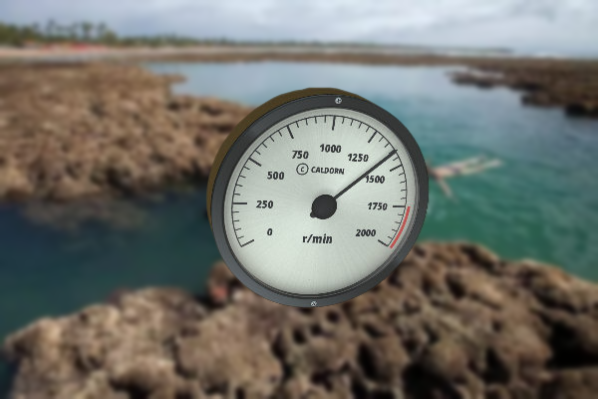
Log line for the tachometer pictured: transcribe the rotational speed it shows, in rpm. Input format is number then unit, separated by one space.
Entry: 1400 rpm
